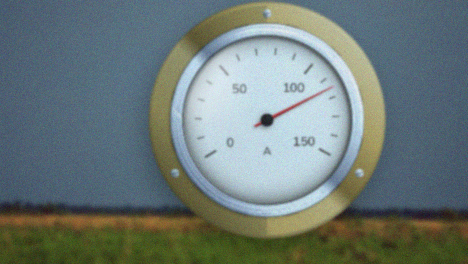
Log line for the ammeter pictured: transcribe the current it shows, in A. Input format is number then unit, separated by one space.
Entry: 115 A
